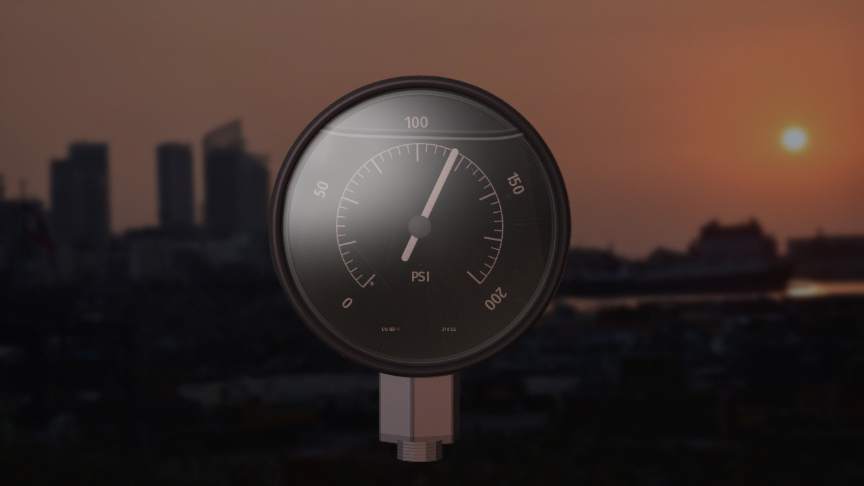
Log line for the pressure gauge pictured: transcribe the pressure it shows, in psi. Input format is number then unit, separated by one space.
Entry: 120 psi
